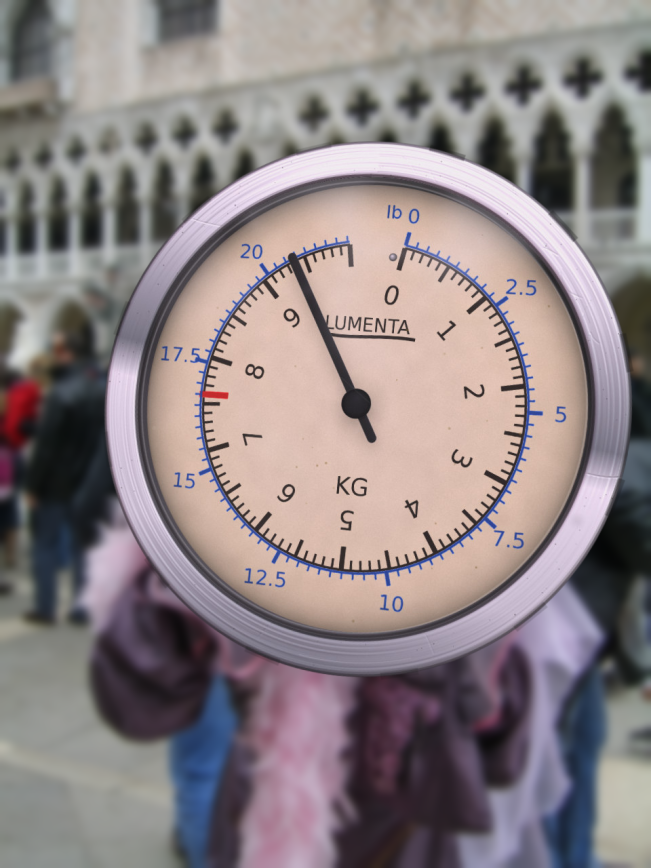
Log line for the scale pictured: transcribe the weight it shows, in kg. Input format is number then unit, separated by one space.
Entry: 9.4 kg
